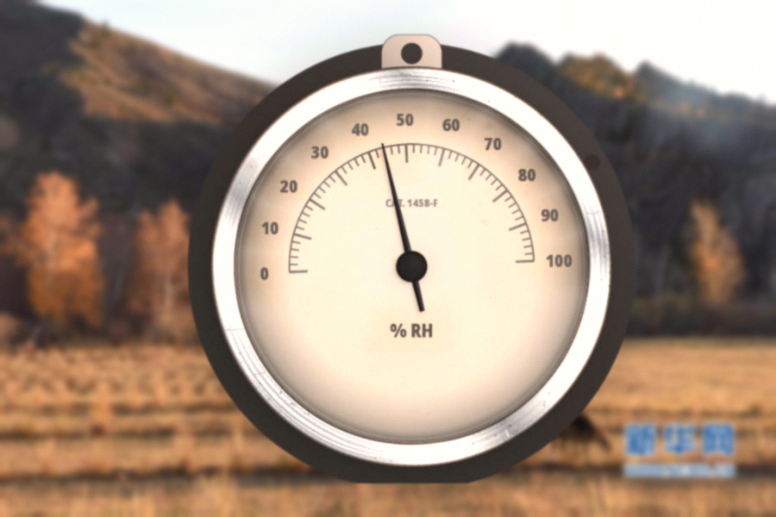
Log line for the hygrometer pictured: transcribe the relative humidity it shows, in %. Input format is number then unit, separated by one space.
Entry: 44 %
